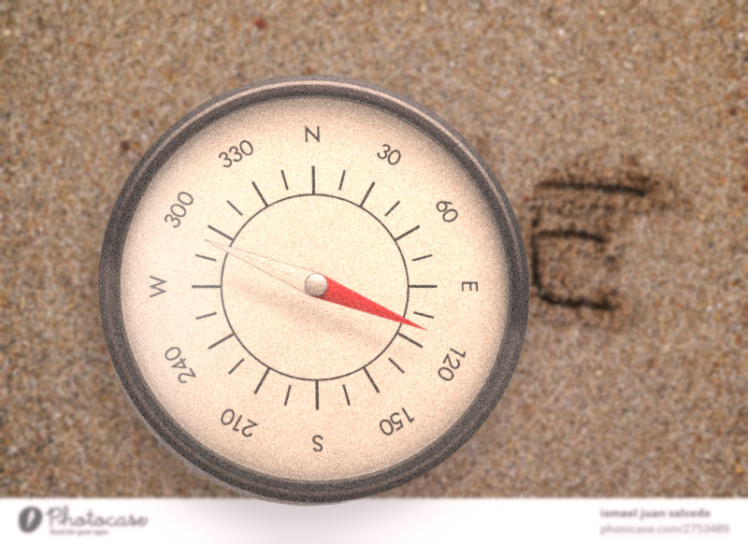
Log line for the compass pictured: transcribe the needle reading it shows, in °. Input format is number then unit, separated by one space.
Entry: 112.5 °
